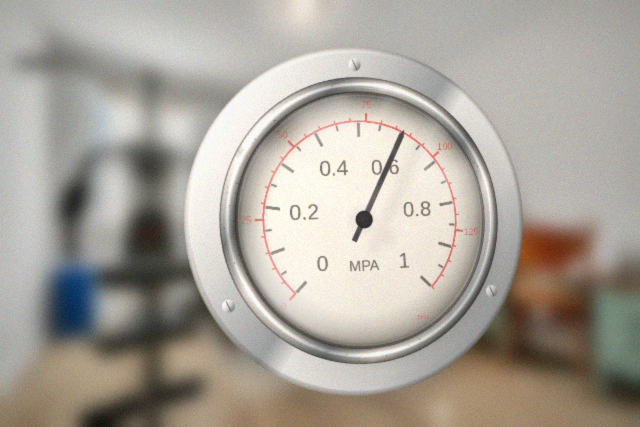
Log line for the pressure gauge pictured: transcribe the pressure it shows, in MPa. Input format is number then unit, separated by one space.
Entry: 0.6 MPa
